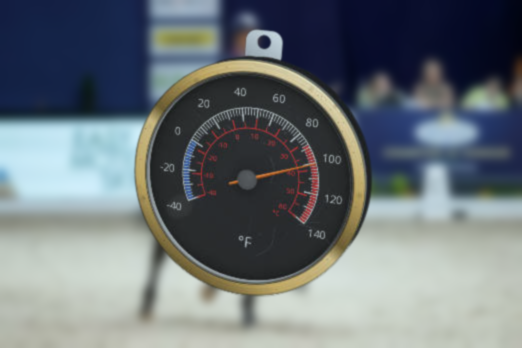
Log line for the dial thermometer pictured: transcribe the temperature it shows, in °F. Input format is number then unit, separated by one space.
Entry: 100 °F
